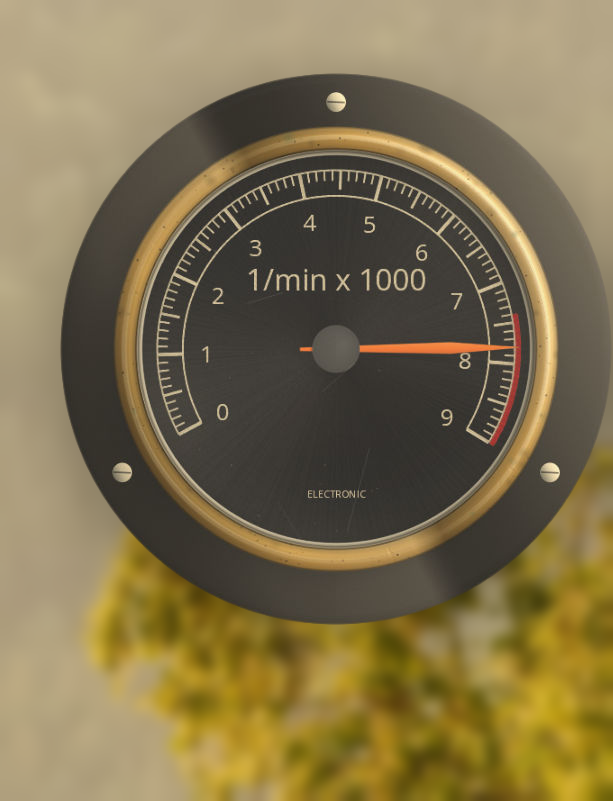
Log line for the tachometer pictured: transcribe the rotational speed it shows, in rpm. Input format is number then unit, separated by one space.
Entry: 7800 rpm
